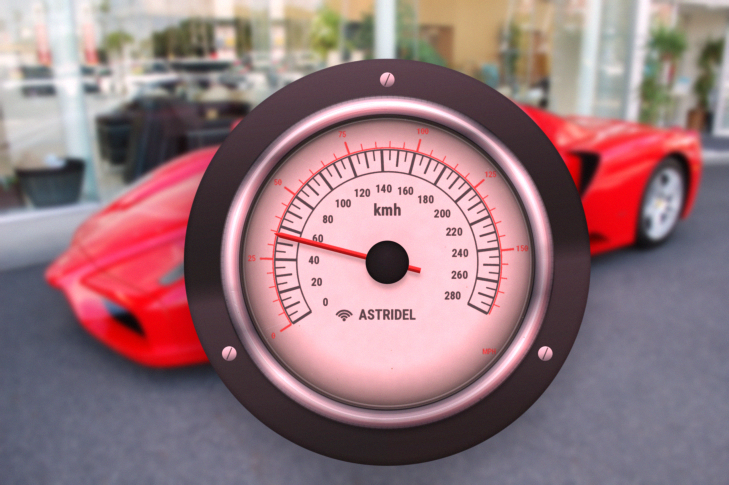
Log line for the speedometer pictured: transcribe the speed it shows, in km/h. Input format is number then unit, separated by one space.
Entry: 55 km/h
